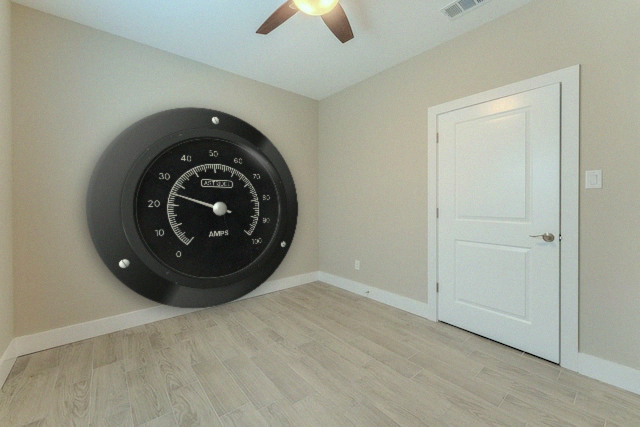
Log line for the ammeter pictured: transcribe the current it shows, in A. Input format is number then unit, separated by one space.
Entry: 25 A
